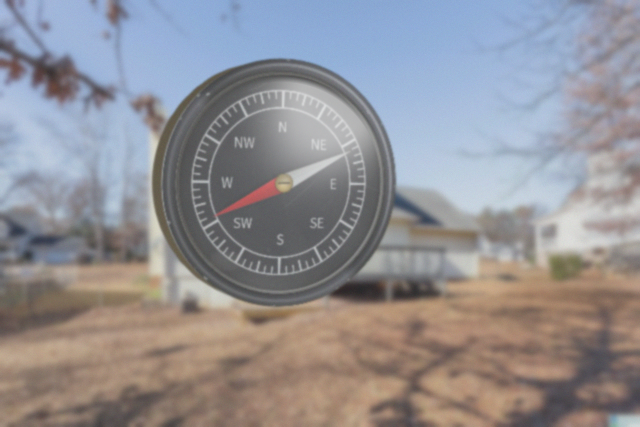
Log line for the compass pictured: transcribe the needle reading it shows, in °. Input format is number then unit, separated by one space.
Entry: 245 °
